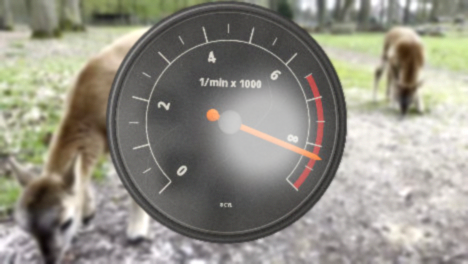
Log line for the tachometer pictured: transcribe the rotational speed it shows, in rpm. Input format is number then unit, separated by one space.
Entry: 8250 rpm
